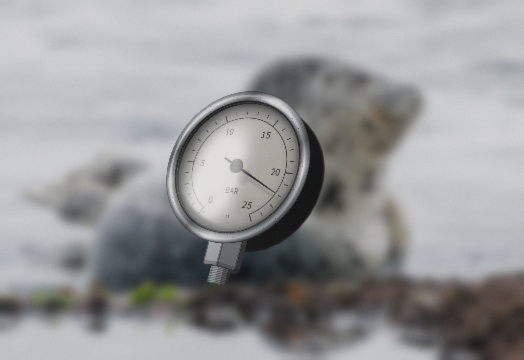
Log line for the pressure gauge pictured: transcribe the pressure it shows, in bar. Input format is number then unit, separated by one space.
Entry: 22 bar
